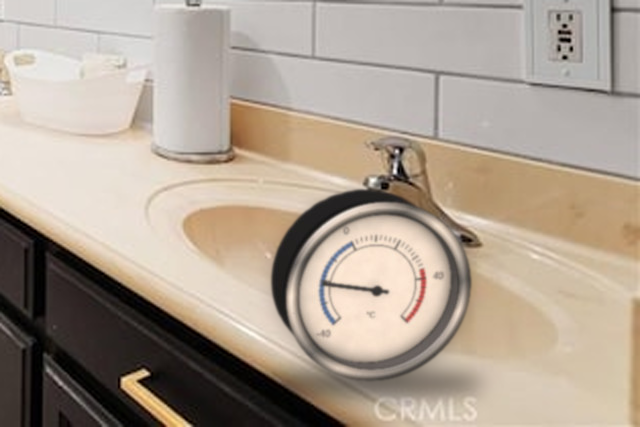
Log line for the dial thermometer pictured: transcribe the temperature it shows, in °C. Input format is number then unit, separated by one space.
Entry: -20 °C
